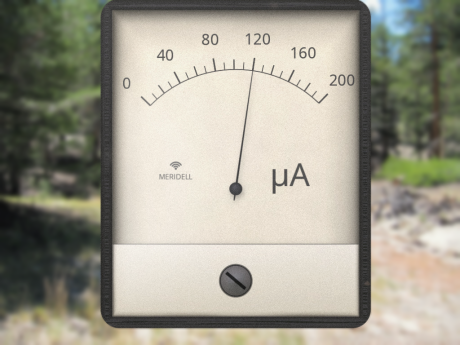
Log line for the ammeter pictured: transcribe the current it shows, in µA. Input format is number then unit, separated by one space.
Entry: 120 µA
